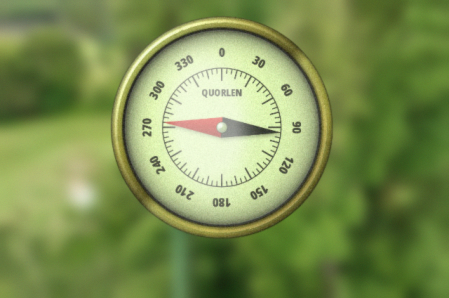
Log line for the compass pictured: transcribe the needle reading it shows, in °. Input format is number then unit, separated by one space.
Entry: 275 °
